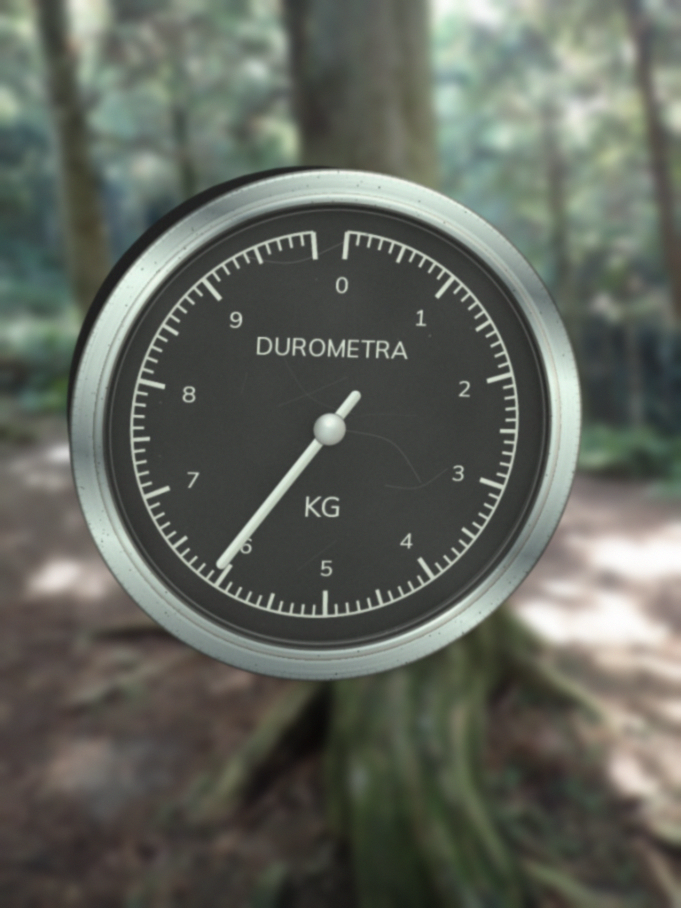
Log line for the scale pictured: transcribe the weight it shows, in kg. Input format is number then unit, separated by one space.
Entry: 6.1 kg
